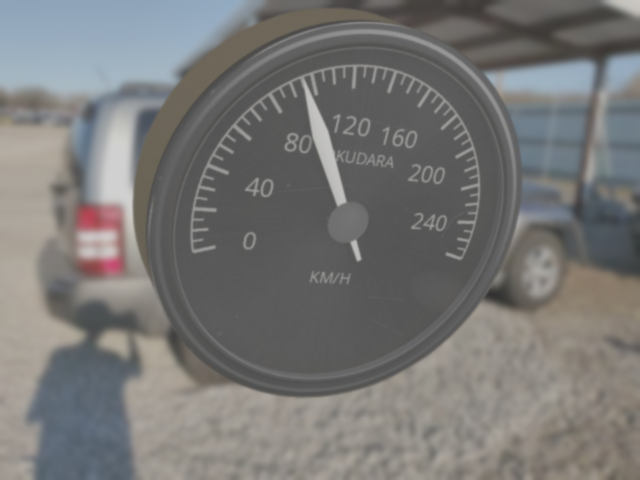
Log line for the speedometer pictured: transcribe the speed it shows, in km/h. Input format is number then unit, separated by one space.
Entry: 95 km/h
